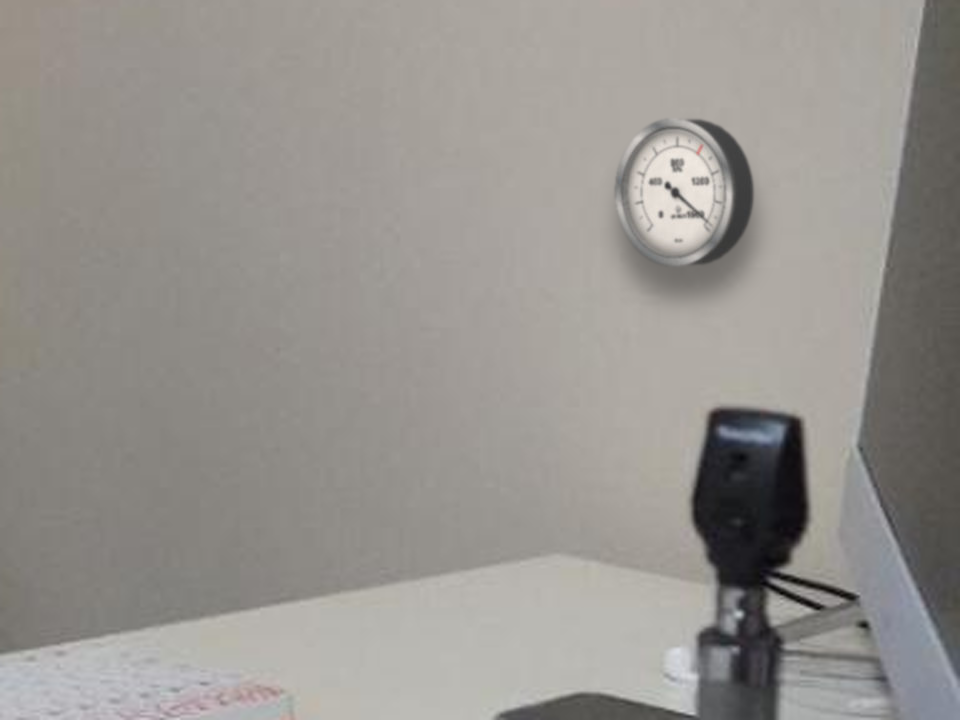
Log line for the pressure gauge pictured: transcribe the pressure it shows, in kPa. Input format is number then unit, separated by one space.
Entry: 1550 kPa
